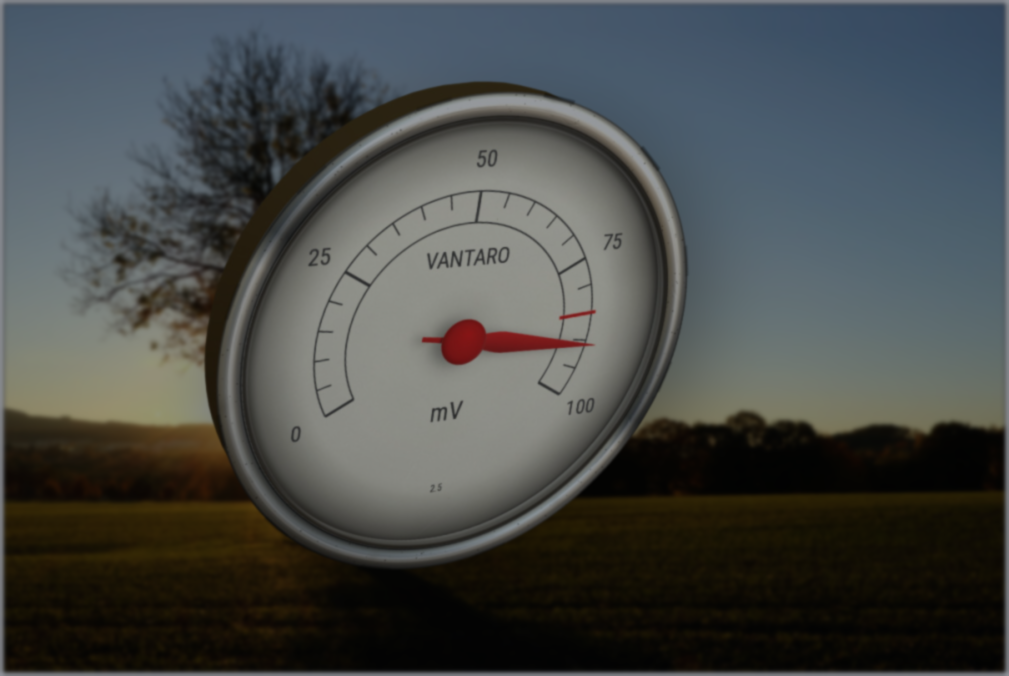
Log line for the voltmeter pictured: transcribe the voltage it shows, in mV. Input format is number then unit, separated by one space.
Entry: 90 mV
